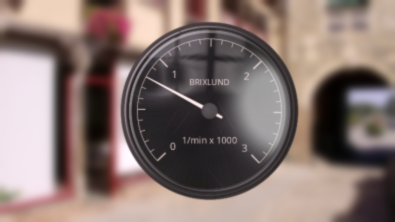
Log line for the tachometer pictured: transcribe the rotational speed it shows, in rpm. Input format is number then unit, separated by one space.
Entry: 800 rpm
